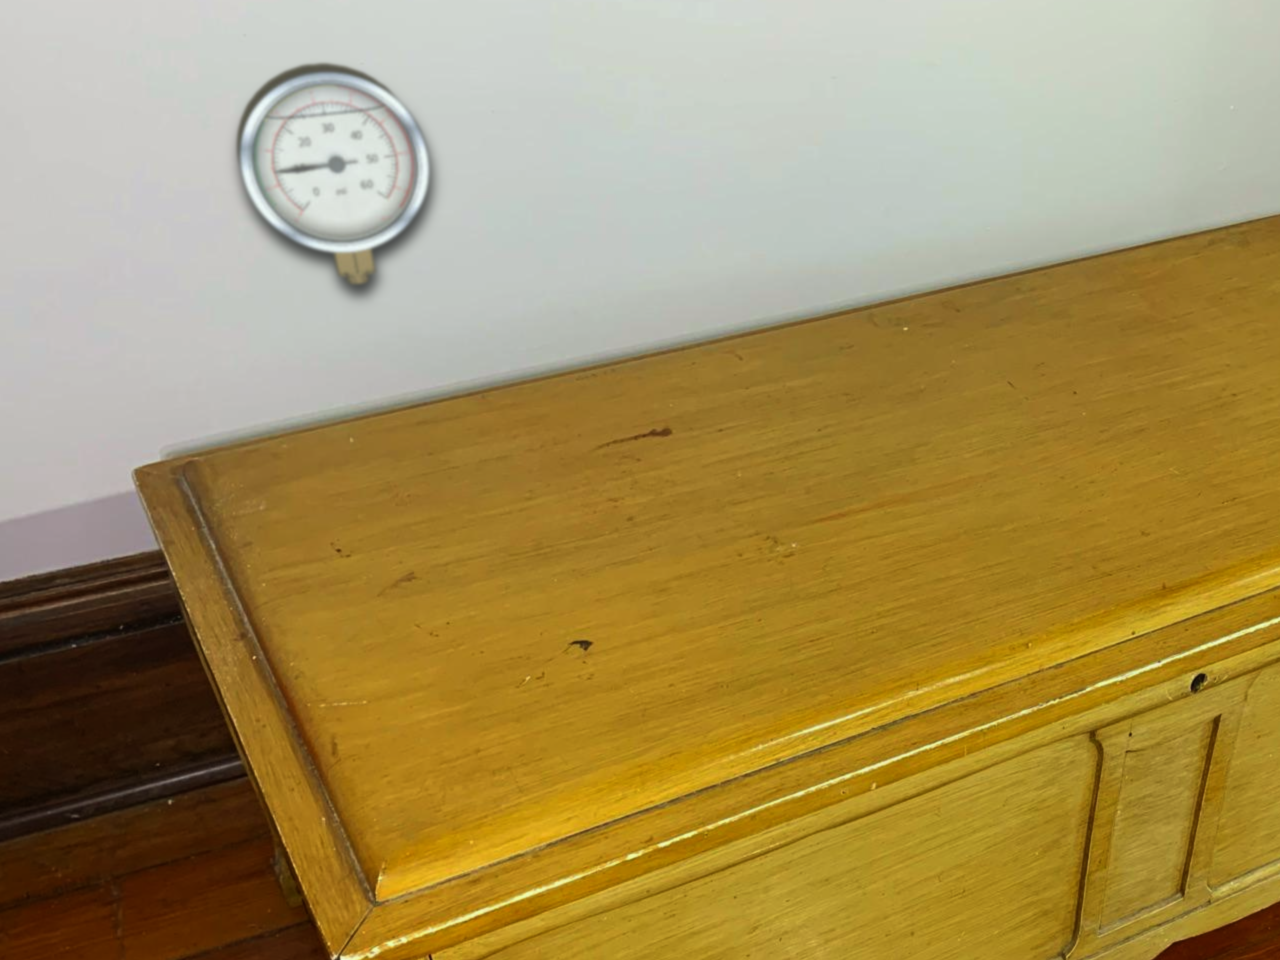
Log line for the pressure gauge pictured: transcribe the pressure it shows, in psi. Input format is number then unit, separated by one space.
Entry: 10 psi
